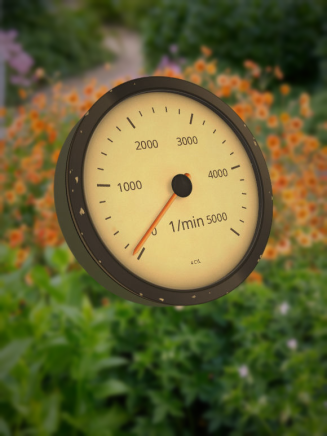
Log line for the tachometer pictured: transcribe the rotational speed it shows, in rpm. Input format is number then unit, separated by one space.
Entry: 100 rpm
